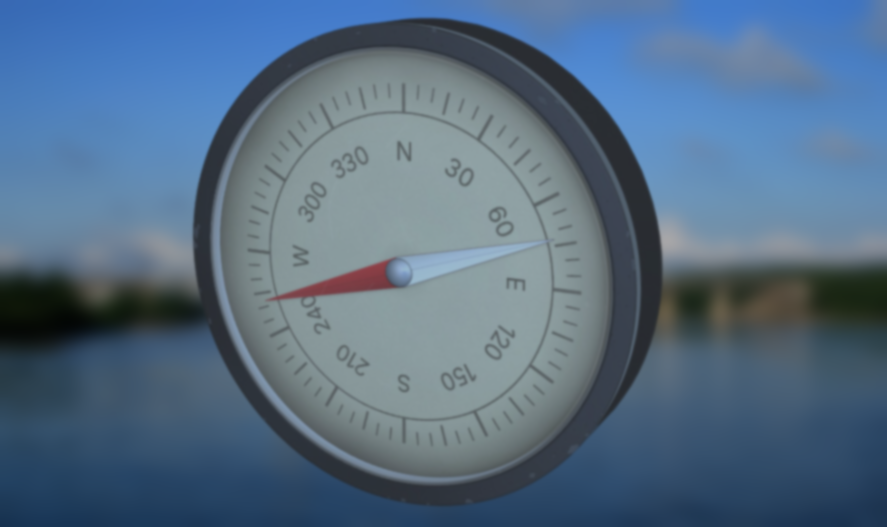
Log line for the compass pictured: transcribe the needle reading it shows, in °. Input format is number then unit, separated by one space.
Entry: 252.5 °
